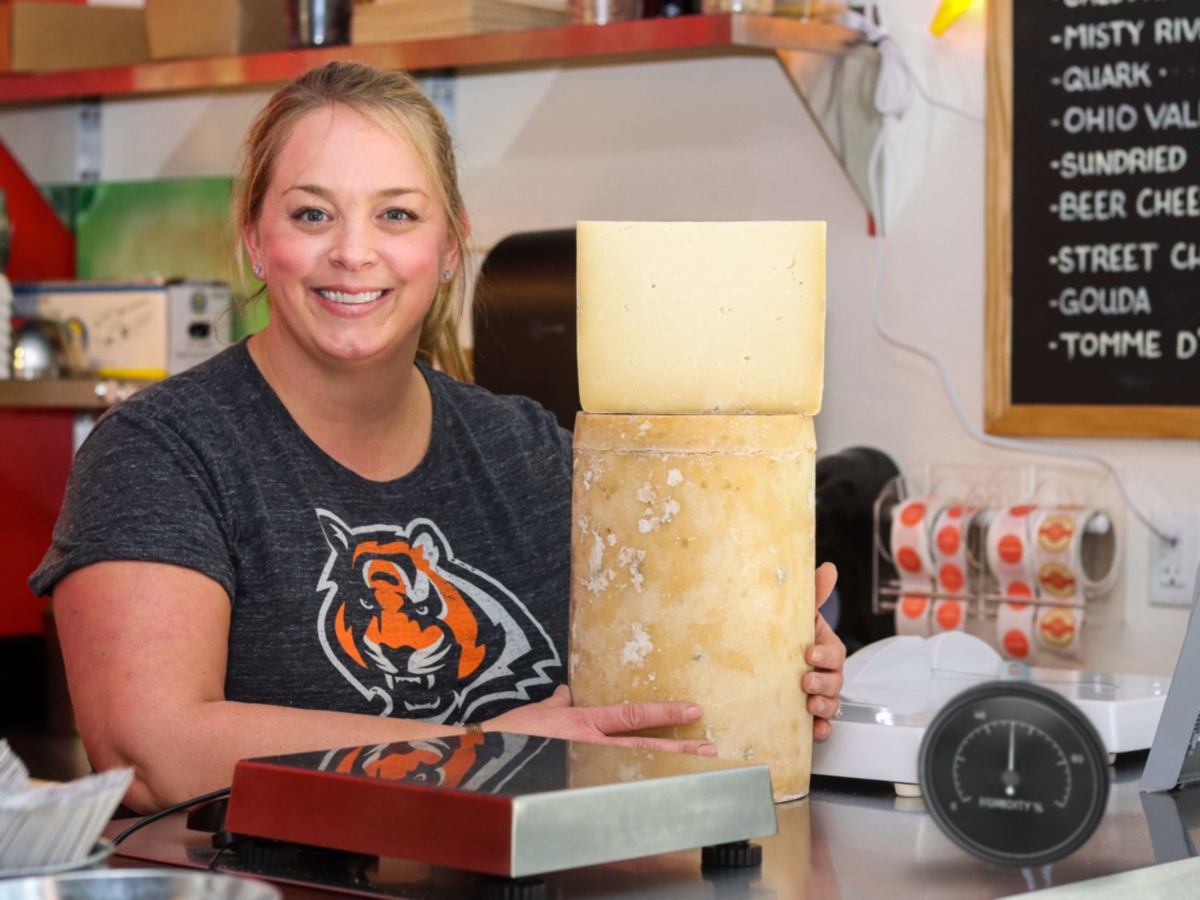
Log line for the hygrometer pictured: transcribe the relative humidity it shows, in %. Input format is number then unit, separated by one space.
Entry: 52 %
